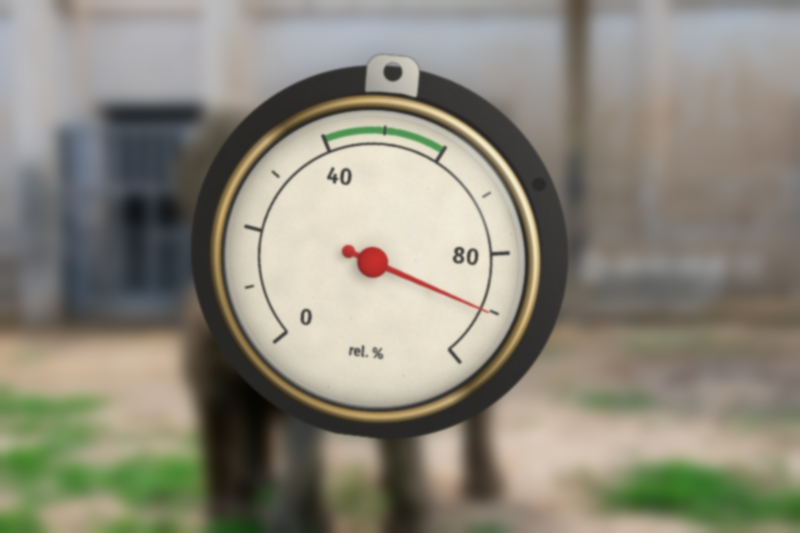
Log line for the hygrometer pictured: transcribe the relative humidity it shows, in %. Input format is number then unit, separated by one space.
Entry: 90 %
